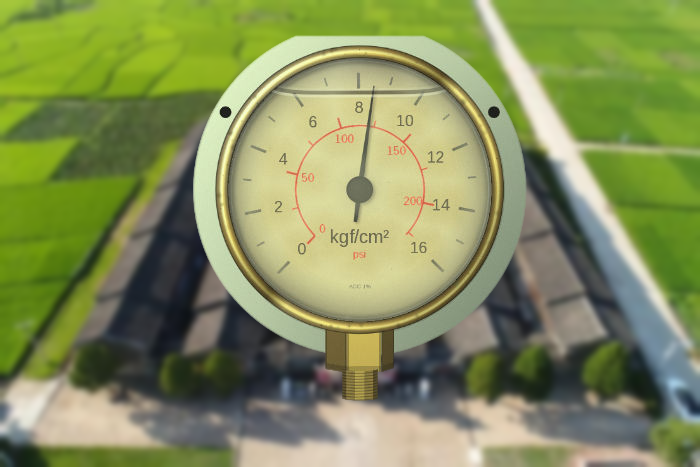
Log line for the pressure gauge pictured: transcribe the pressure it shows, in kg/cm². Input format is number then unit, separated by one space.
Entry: 8.5 kg/cm²
